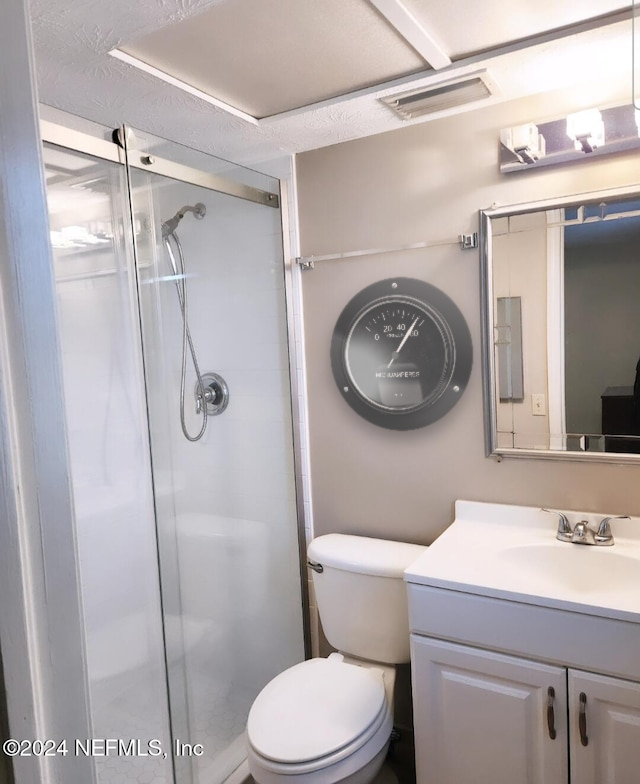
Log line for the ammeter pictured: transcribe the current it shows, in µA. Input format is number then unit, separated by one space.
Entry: 55 µA
